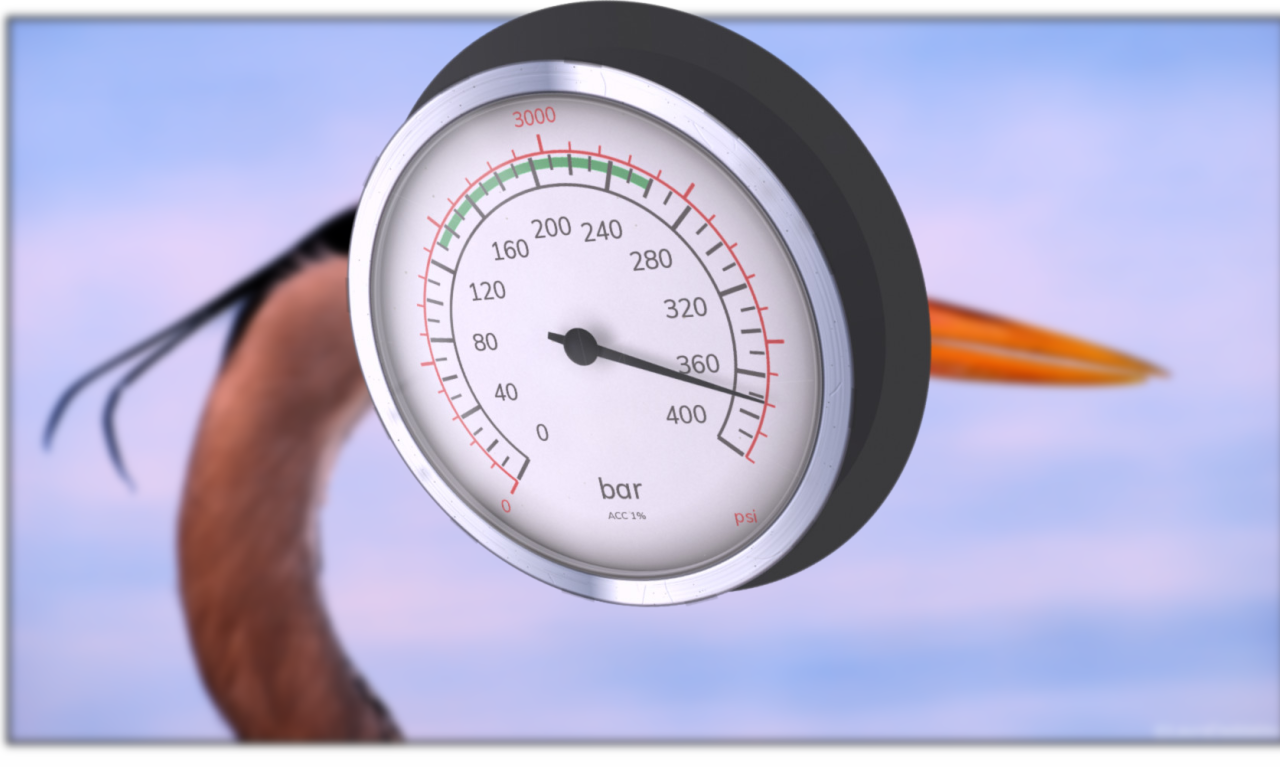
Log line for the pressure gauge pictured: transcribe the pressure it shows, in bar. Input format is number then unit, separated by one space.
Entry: 370 bar
